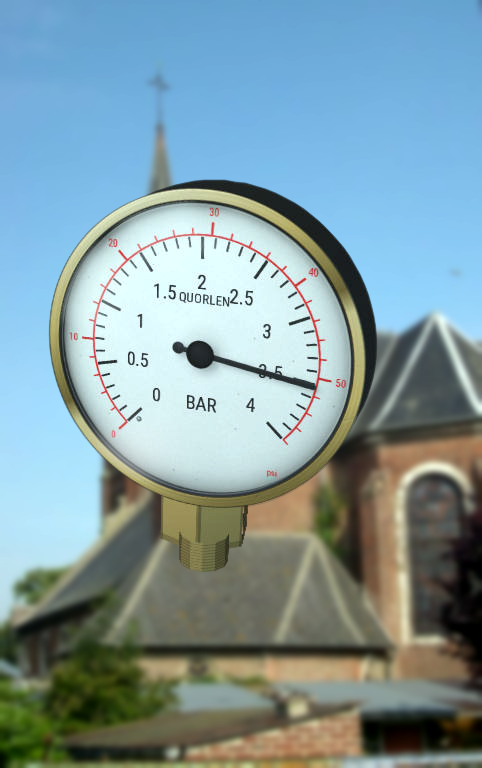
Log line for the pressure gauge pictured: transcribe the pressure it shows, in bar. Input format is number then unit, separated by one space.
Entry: 3.5 bar
